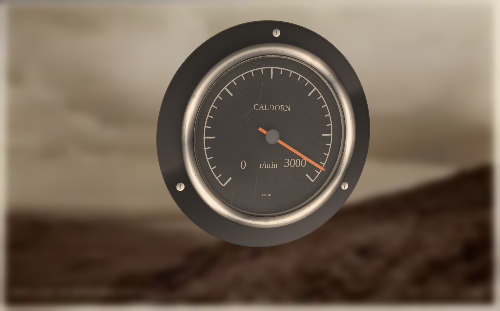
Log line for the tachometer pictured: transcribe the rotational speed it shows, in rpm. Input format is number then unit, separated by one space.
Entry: 2850 rpm
